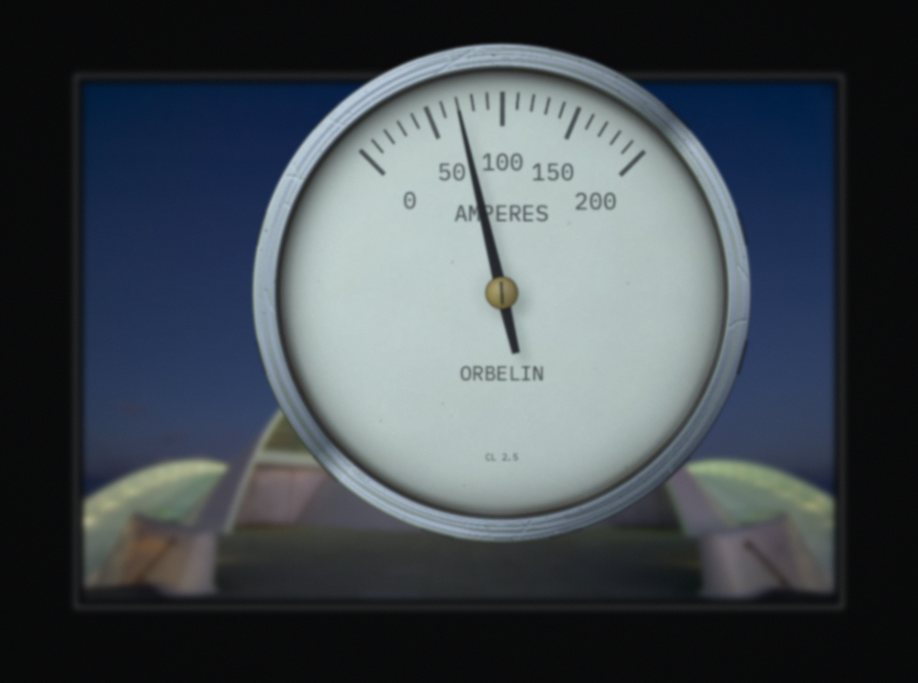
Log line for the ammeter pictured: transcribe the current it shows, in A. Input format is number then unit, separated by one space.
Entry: 70 A
